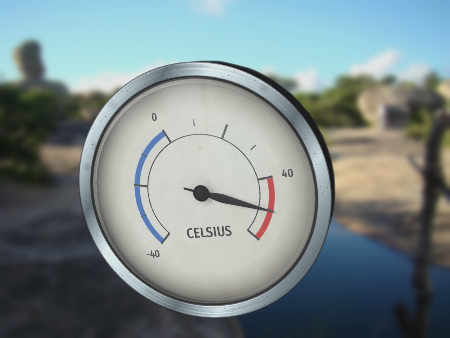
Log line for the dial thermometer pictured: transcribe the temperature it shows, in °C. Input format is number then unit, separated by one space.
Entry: 50 °C
